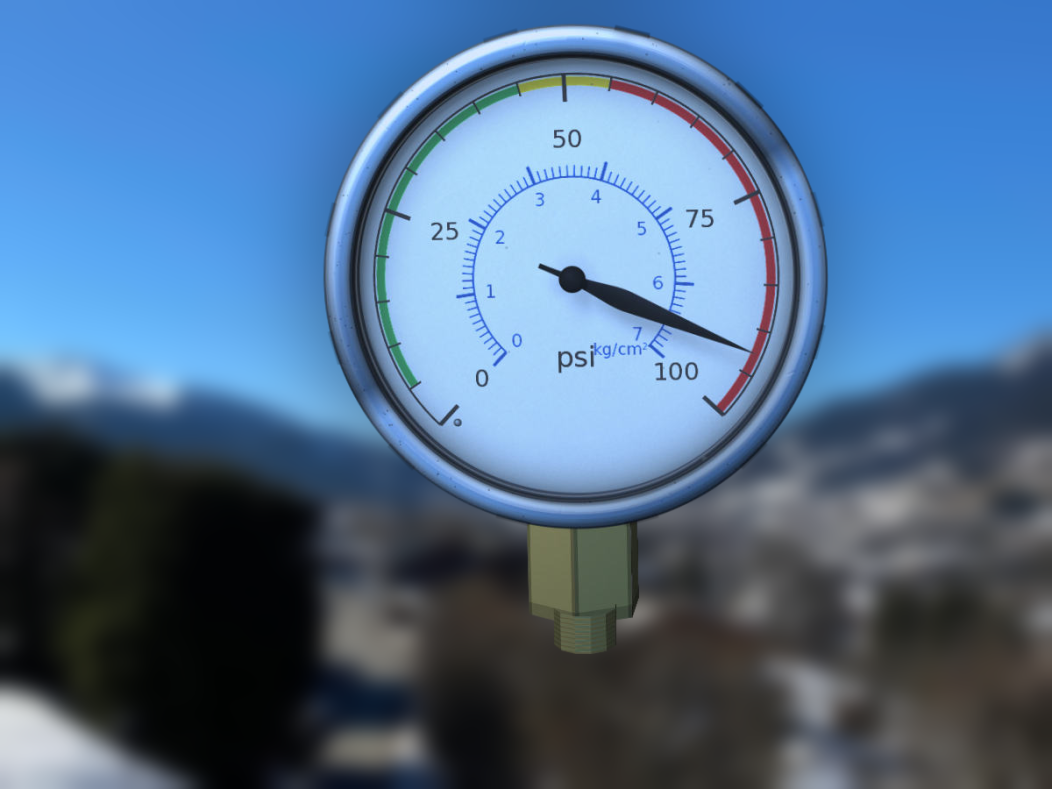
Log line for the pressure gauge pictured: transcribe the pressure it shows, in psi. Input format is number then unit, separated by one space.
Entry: 92.5 psi
